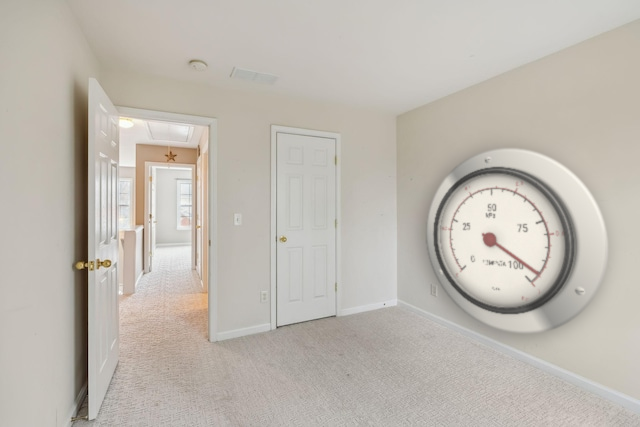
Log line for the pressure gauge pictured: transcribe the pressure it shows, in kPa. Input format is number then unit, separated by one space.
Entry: 95 kPa
